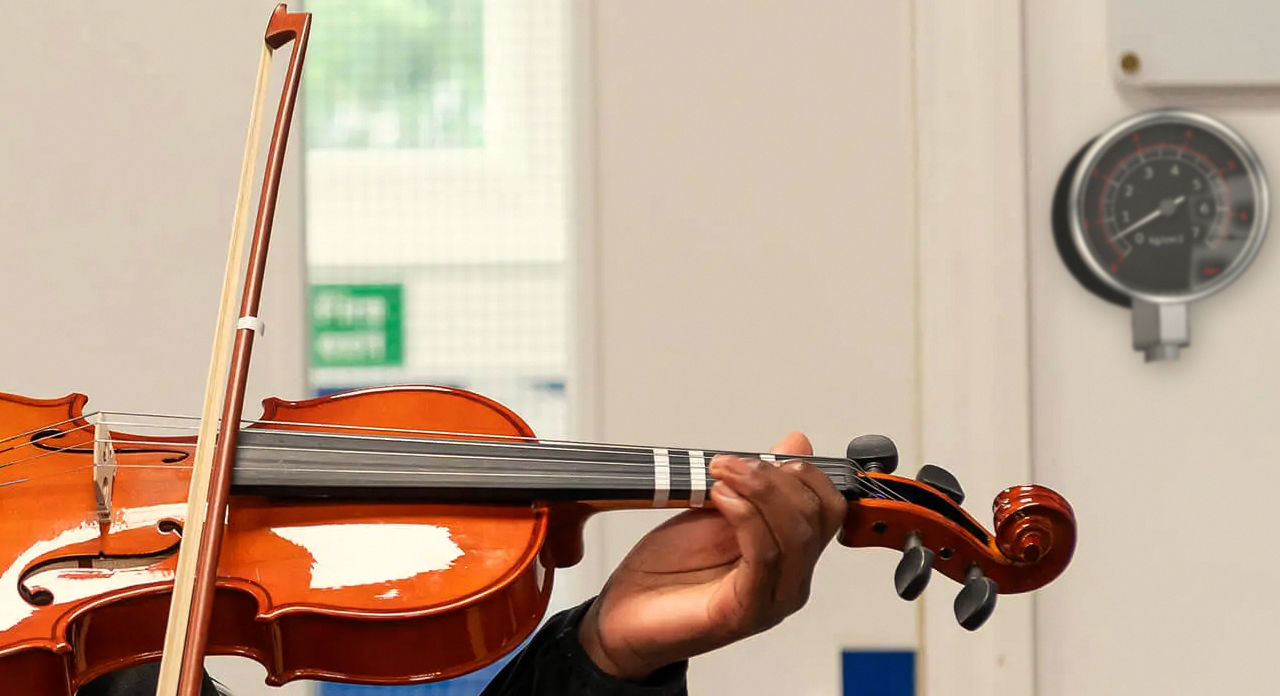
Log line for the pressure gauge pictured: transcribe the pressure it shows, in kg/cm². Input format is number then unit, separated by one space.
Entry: 0.5 kg/cm²
